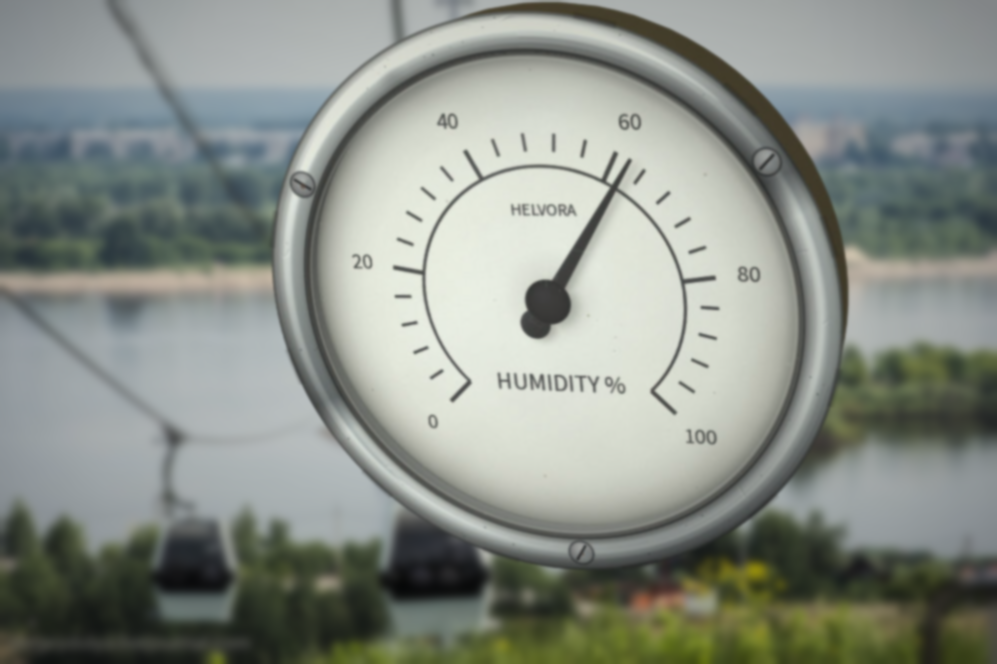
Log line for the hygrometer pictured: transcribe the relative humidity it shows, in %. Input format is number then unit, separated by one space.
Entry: 62 %
